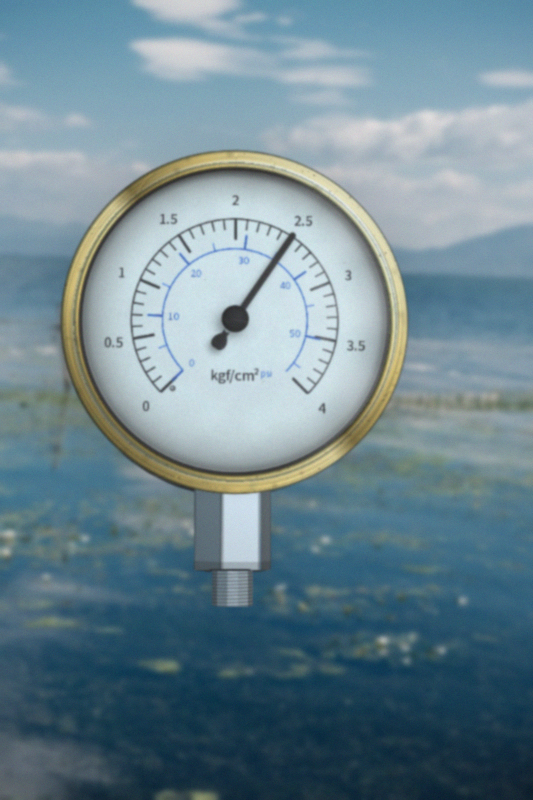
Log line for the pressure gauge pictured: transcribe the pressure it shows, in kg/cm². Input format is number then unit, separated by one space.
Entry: 2.5 kg/cm²
